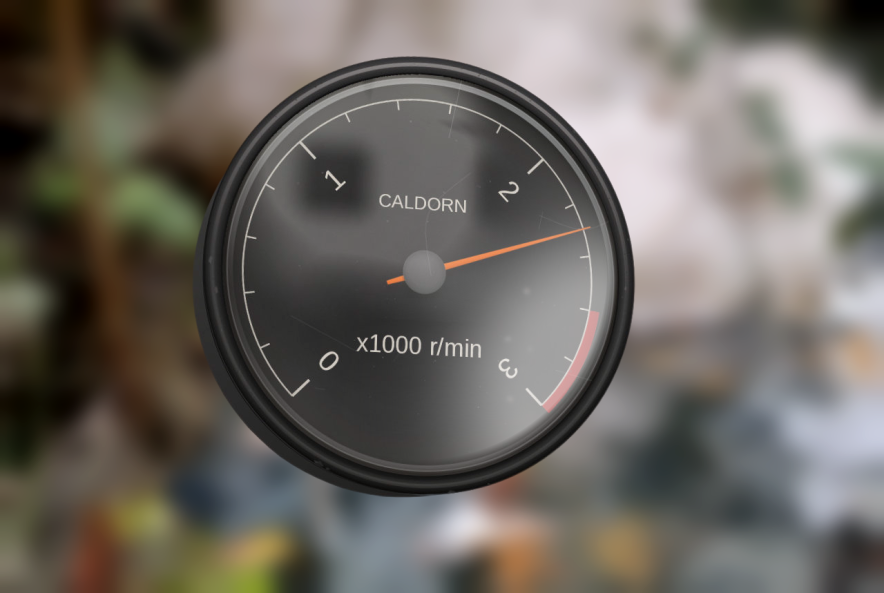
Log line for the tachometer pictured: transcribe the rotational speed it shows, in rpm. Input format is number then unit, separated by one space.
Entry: 2300 rpm
